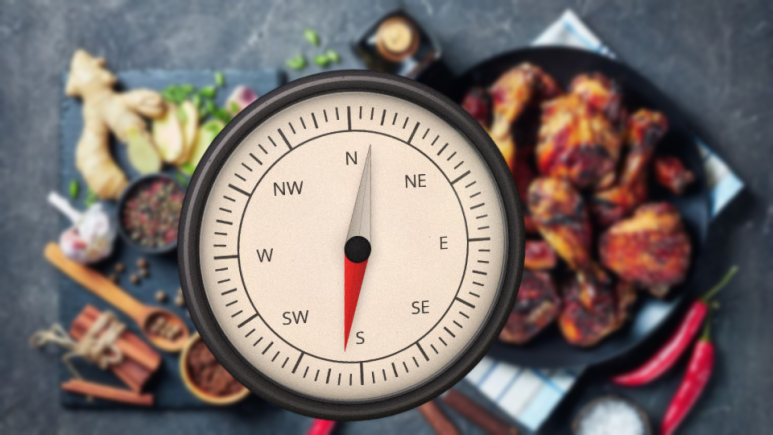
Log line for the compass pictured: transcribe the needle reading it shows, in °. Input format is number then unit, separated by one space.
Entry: 190 °
